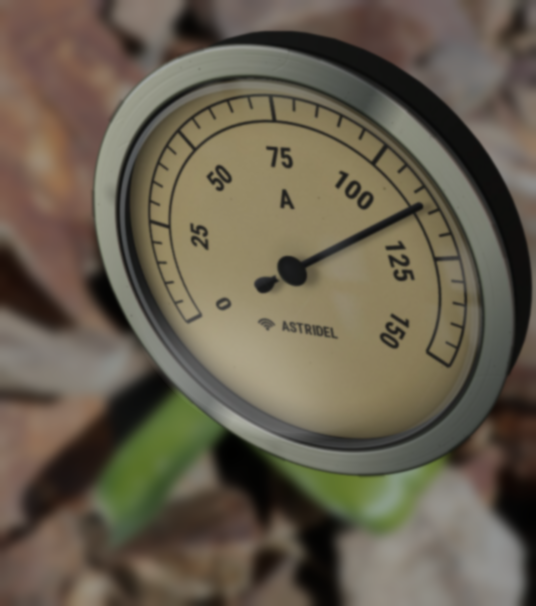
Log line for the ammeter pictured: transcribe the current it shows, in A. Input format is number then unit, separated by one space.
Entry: 112.5 A
